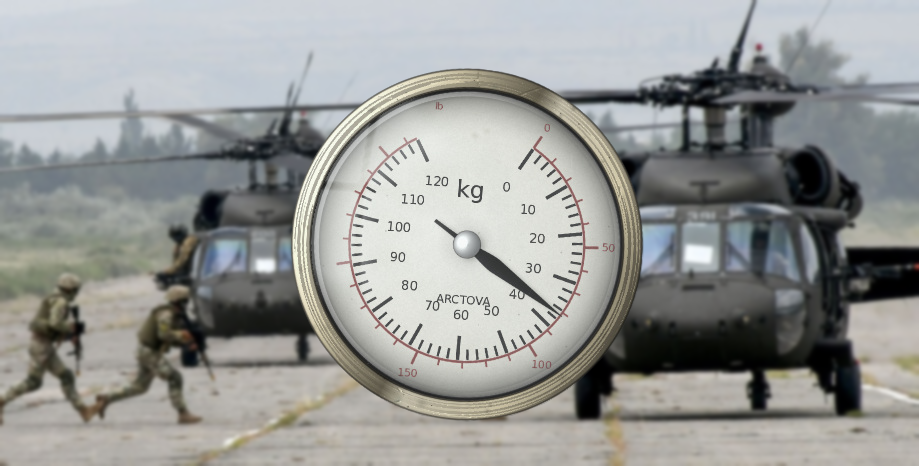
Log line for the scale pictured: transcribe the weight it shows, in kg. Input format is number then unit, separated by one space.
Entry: 37 kg
